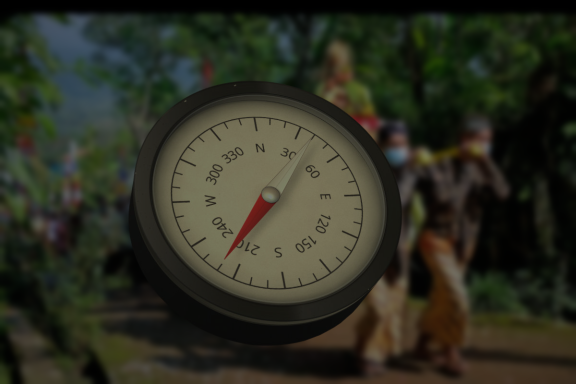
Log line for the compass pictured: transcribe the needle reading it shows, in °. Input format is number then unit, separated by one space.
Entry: 220 °
